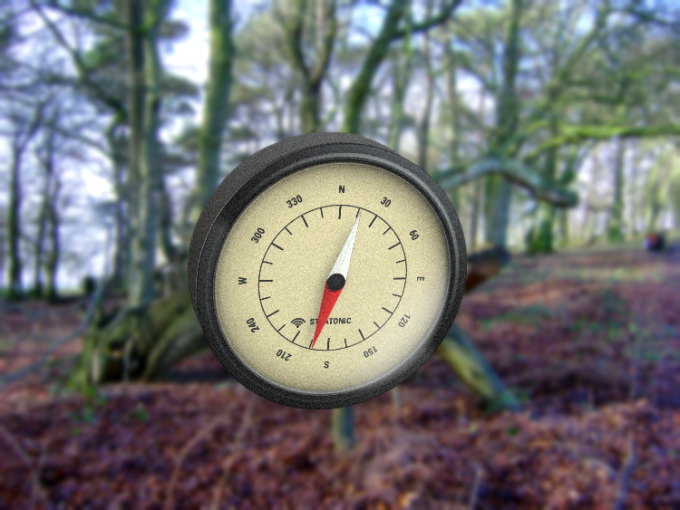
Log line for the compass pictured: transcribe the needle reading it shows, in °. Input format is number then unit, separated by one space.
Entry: 195 °
